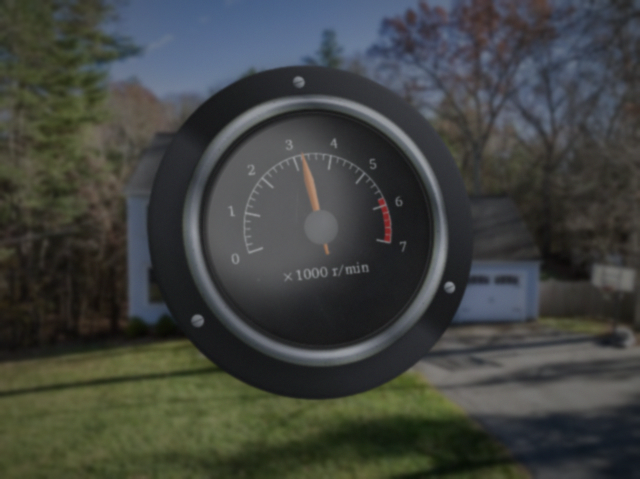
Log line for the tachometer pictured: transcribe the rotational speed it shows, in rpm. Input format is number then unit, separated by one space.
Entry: 3200 rpm
